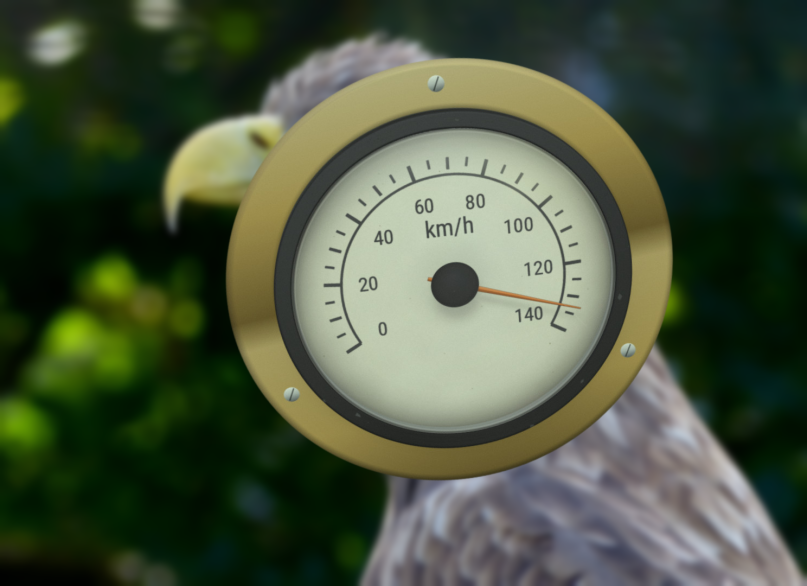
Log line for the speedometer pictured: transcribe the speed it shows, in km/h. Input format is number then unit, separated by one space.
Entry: 132.5 km/h
